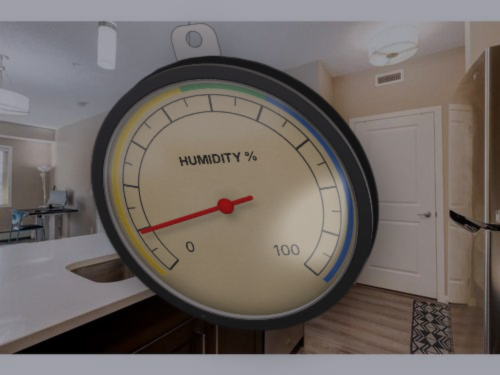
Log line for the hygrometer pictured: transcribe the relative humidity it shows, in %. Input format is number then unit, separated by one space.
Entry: 10 %
